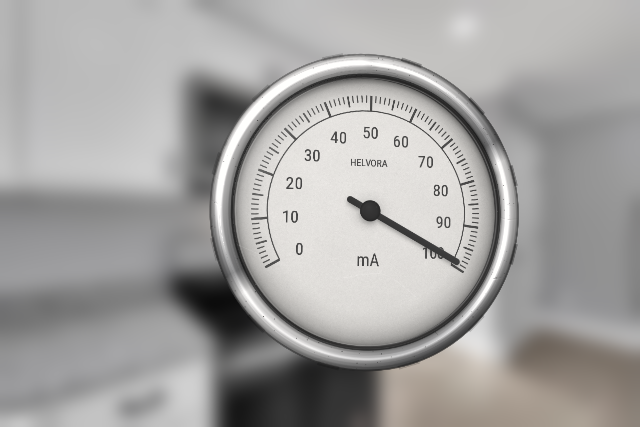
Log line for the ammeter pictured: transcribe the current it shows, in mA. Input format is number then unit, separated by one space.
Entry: 99 mA
